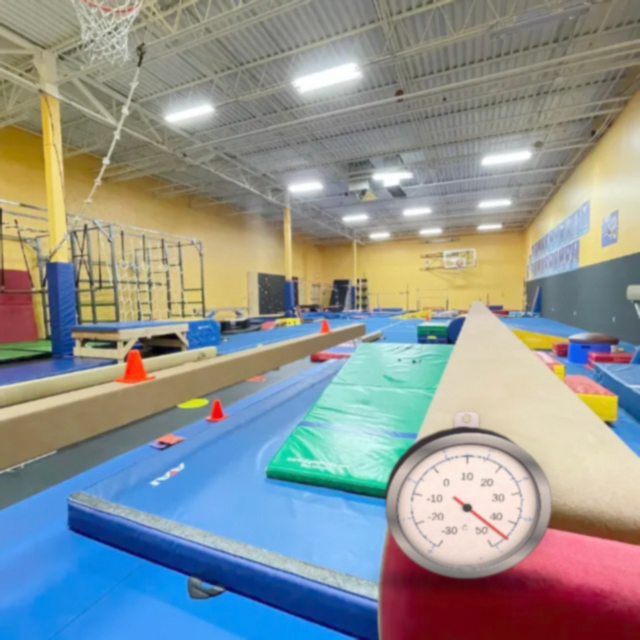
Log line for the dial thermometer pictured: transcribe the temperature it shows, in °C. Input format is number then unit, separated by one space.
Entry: 45 °C
